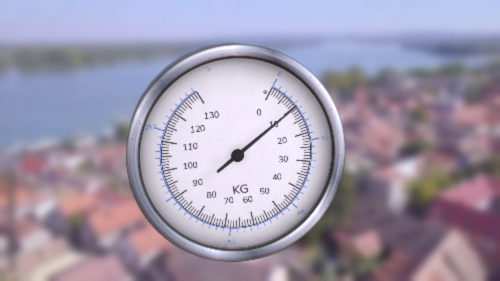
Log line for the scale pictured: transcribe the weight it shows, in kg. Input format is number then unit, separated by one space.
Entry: 10 kg
